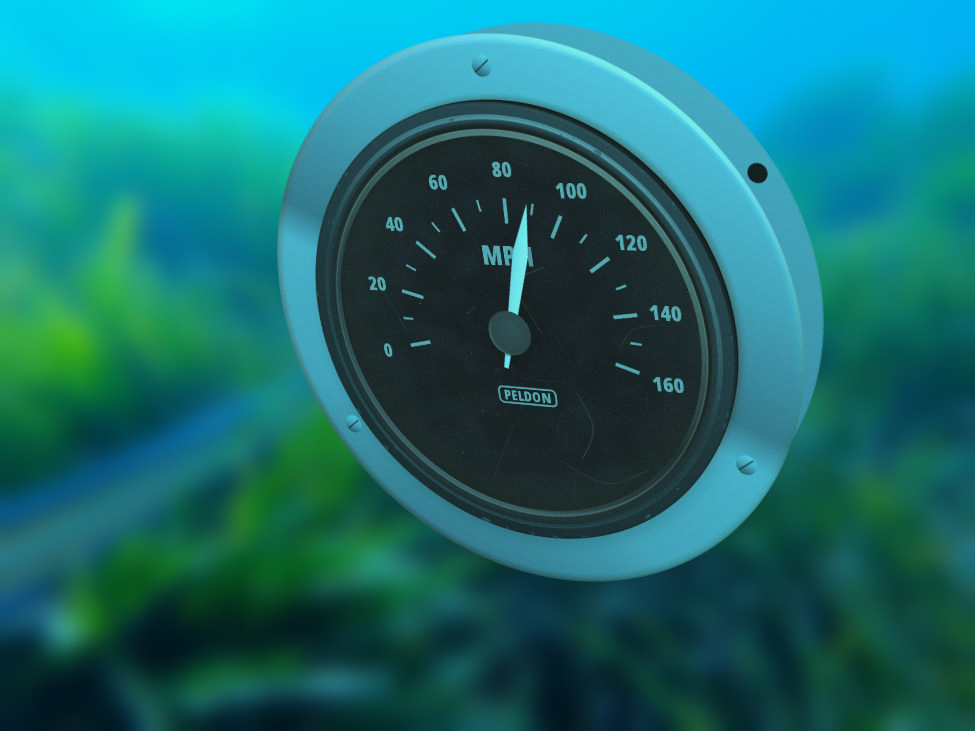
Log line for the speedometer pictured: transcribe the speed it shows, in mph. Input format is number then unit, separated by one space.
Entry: 90 mph
